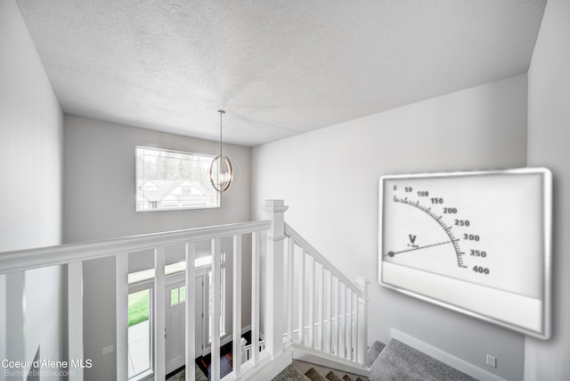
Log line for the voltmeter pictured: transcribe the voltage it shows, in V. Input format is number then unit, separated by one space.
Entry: 300 V
